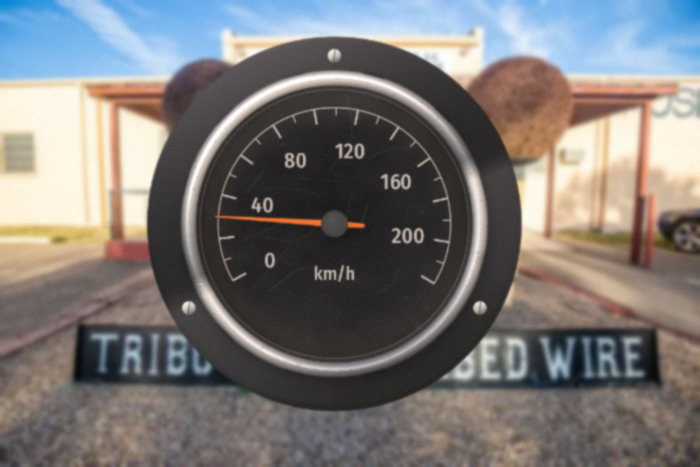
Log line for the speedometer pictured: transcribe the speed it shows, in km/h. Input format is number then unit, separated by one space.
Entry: 30 km/h
